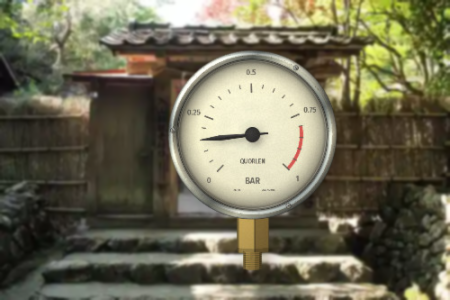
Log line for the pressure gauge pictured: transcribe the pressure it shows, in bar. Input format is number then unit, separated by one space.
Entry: 0.15 bar
